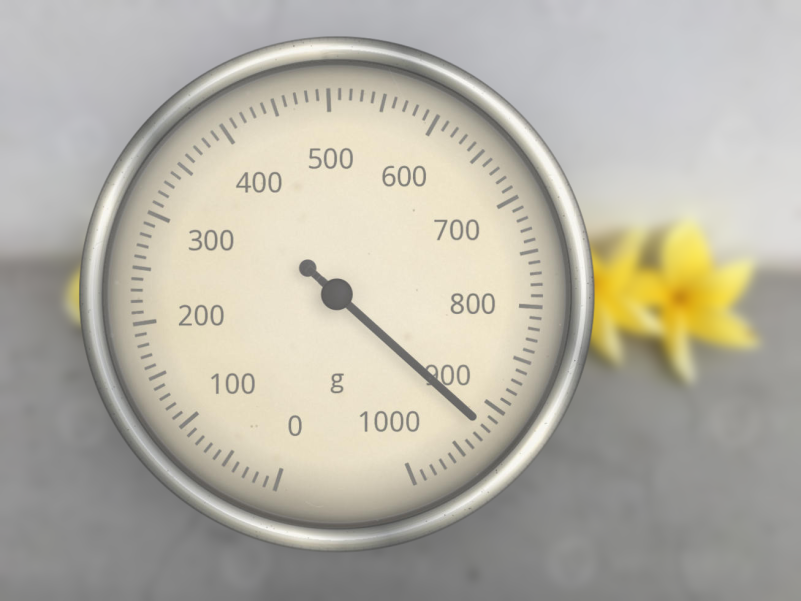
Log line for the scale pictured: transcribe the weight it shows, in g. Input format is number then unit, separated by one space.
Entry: 920 g
